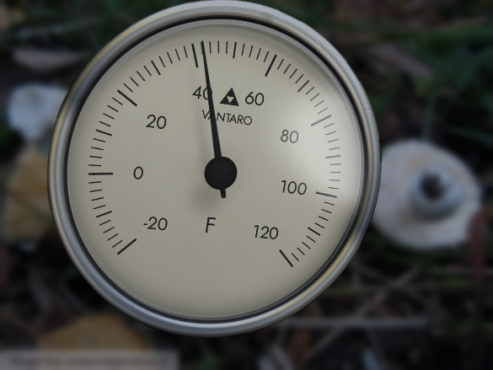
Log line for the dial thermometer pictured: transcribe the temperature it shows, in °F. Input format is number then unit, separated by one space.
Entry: 42 °F
